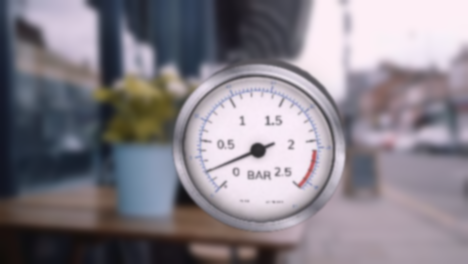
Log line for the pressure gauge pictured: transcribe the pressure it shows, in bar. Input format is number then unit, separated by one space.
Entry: 0.2 bar
